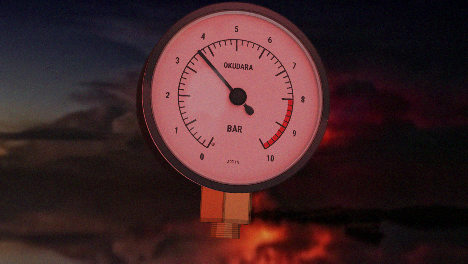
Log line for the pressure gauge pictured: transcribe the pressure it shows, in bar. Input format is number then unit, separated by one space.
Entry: 3.6 bar
